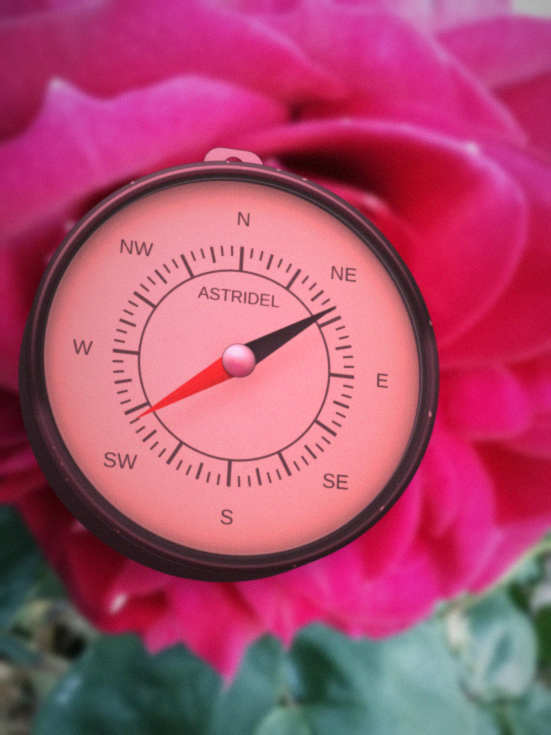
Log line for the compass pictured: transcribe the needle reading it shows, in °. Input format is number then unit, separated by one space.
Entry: 235 °
